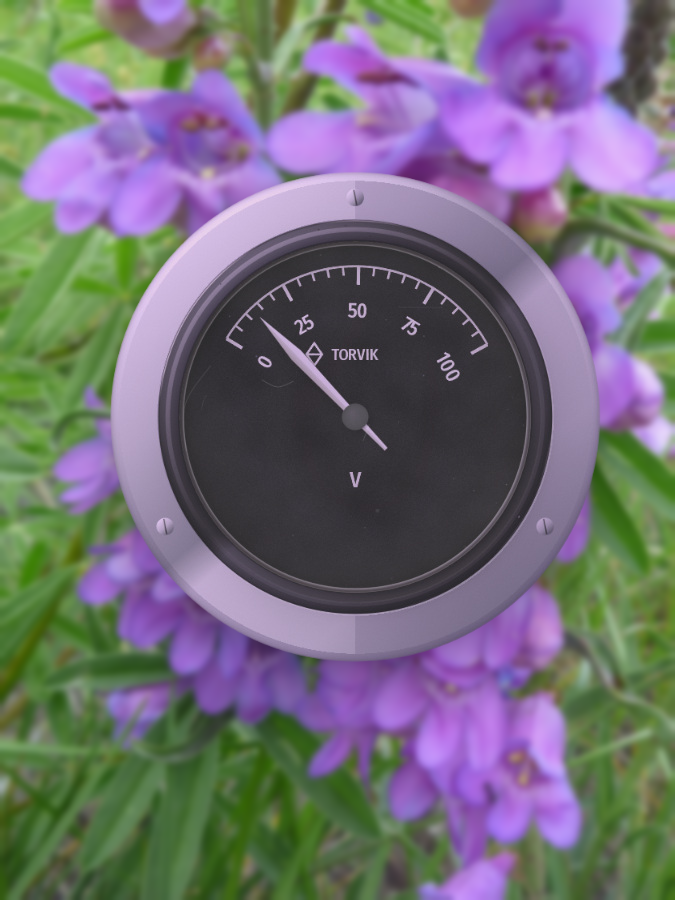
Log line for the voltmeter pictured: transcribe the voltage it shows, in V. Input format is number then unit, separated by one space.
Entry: 12.5 V
